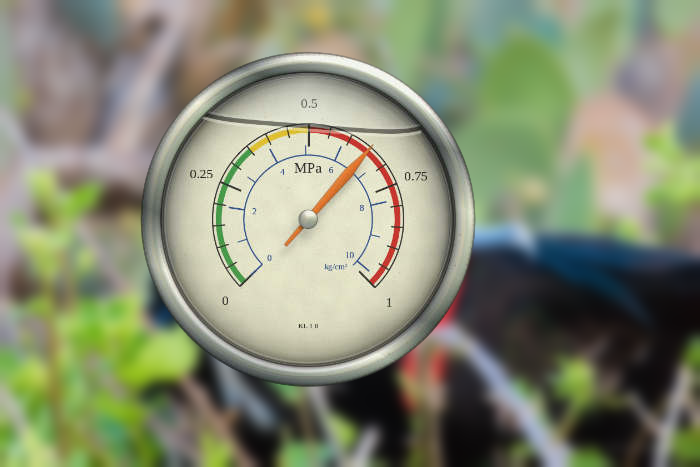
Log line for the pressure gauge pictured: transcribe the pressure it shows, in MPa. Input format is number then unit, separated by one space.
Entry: 0.65 MPa
